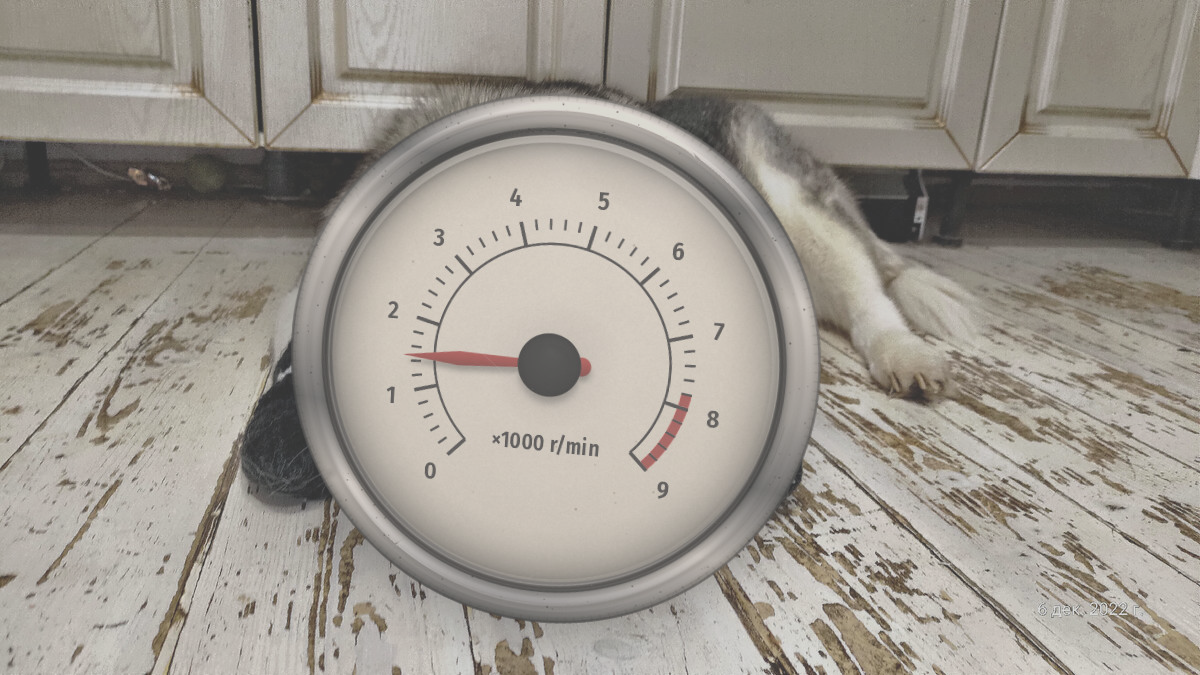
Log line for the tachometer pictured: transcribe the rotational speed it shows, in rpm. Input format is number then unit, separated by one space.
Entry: 1500 rpm
